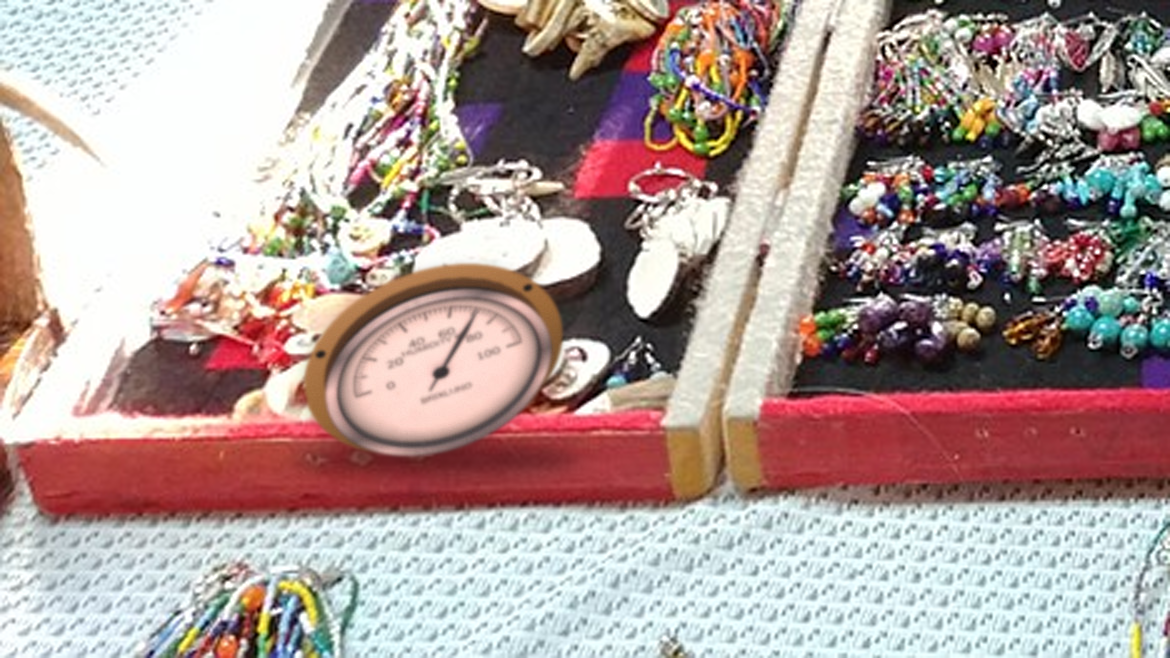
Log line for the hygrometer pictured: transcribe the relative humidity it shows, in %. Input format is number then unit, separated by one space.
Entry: 70 %
